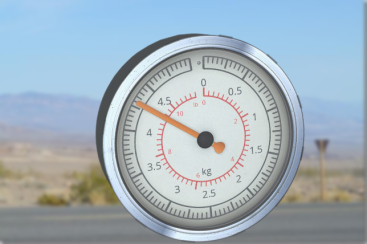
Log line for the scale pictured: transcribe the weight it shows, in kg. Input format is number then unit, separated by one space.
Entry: 4.3 kg
